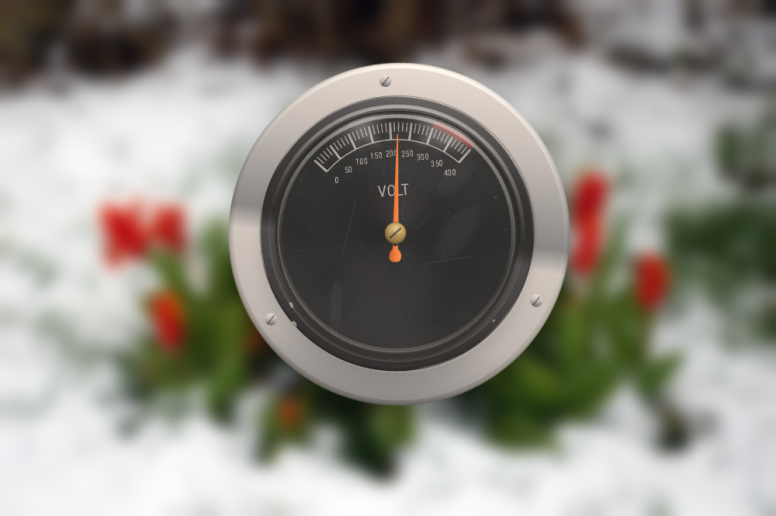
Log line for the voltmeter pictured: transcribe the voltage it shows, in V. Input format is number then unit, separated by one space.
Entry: 220 V
